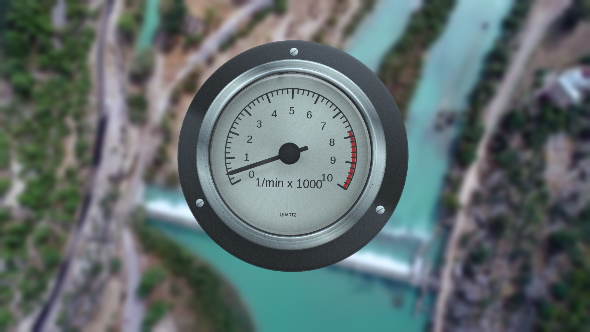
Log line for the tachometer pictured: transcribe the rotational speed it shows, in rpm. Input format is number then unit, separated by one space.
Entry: 400 rpm
